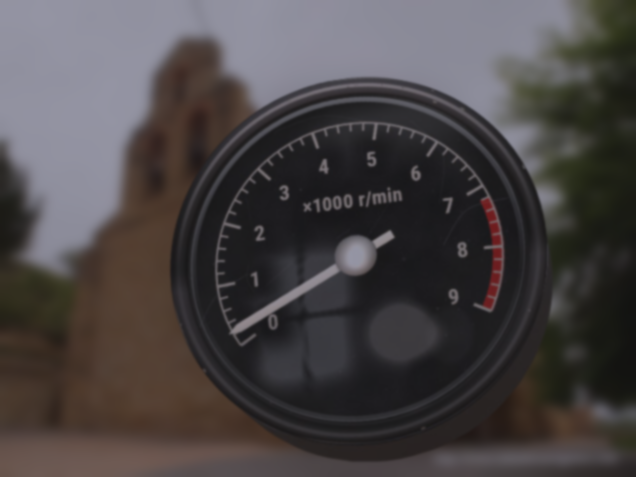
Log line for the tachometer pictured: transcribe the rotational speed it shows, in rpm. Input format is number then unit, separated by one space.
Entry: 200 rpm
